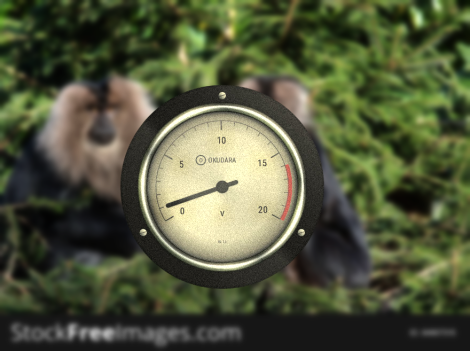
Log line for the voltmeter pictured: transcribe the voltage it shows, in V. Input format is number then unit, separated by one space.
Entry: 1 V
